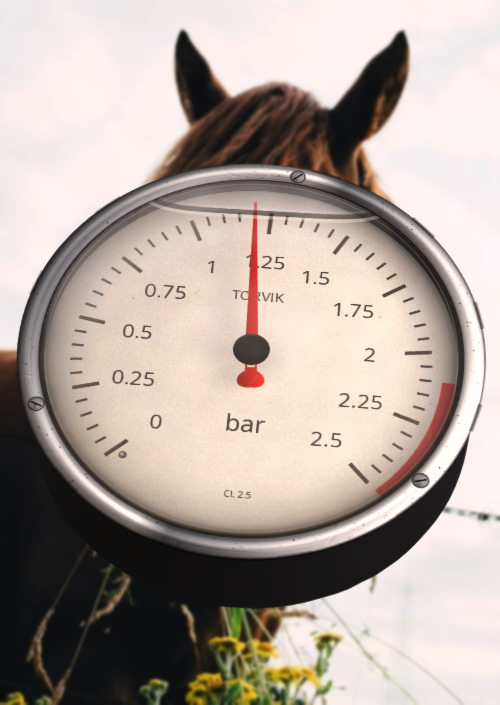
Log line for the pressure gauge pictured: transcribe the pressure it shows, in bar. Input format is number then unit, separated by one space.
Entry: 1.2 bar
